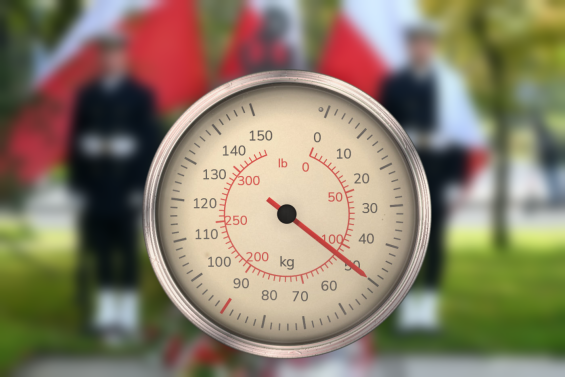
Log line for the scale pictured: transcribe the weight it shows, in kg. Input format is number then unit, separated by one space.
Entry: 50 kg
